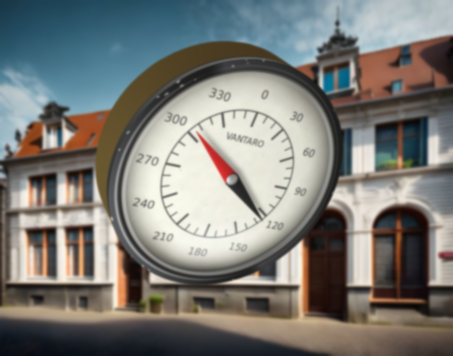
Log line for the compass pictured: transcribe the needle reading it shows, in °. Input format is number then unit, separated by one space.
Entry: 305 °
